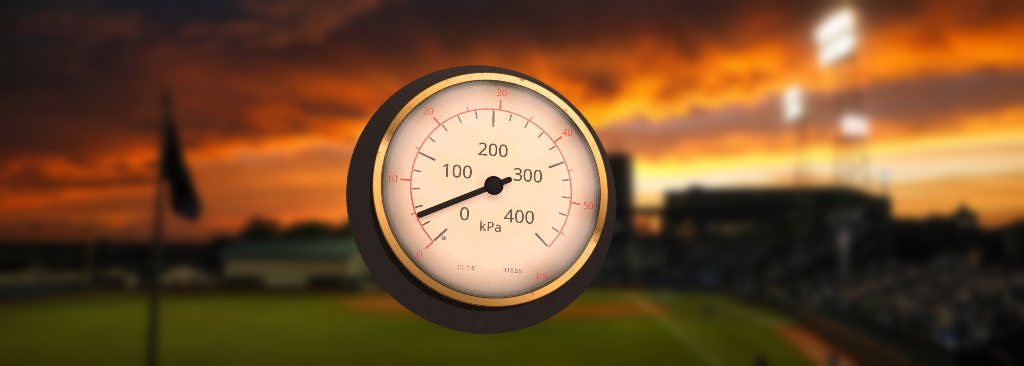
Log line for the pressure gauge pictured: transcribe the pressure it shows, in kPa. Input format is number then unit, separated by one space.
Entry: 30 kPa
